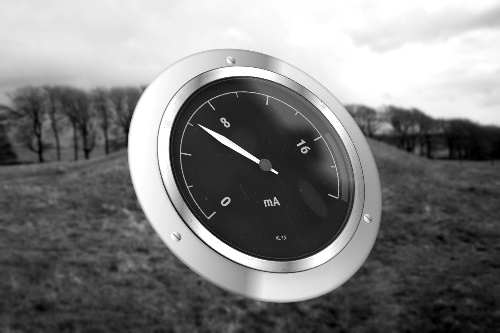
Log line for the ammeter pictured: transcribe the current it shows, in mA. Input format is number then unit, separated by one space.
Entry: 6 mA
